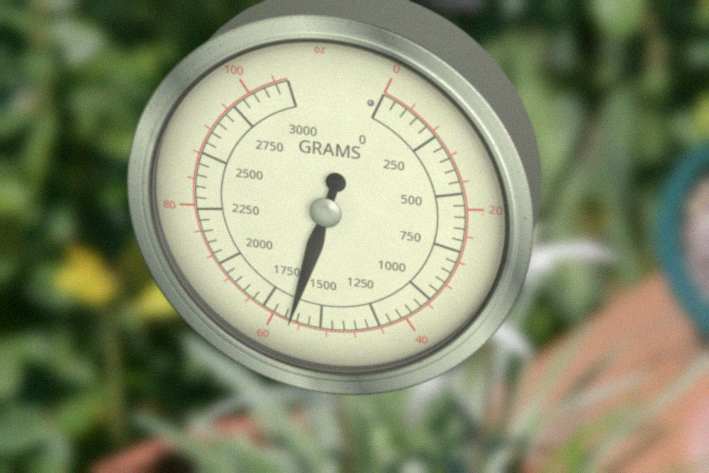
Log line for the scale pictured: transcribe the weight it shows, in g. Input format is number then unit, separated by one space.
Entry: 1625 g
